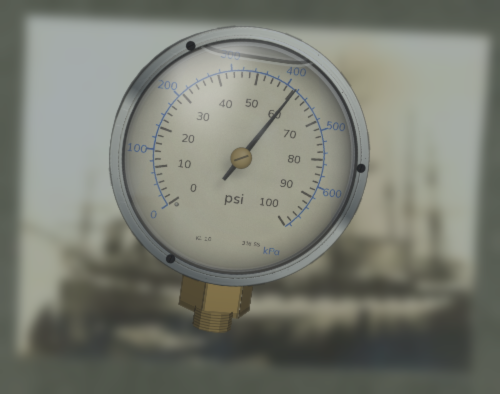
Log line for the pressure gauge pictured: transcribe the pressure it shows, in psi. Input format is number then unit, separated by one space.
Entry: 60 psi
